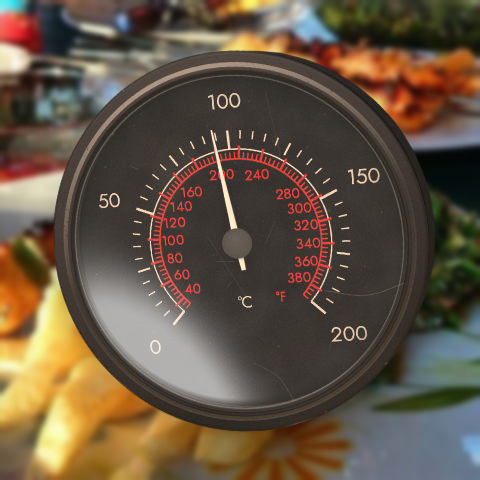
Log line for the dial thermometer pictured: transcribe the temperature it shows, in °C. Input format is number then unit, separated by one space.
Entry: 95 °C
